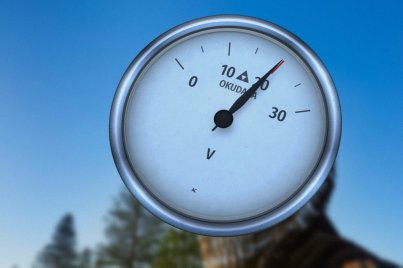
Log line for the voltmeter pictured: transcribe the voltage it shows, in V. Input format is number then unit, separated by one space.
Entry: 20 V
